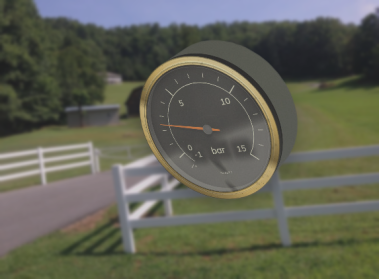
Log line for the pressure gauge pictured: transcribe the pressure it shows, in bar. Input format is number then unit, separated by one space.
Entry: 2.5 bar
